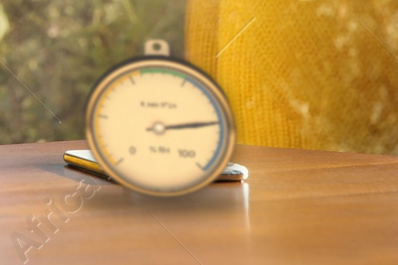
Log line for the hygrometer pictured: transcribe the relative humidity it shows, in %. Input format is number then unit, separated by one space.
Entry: 80 %
